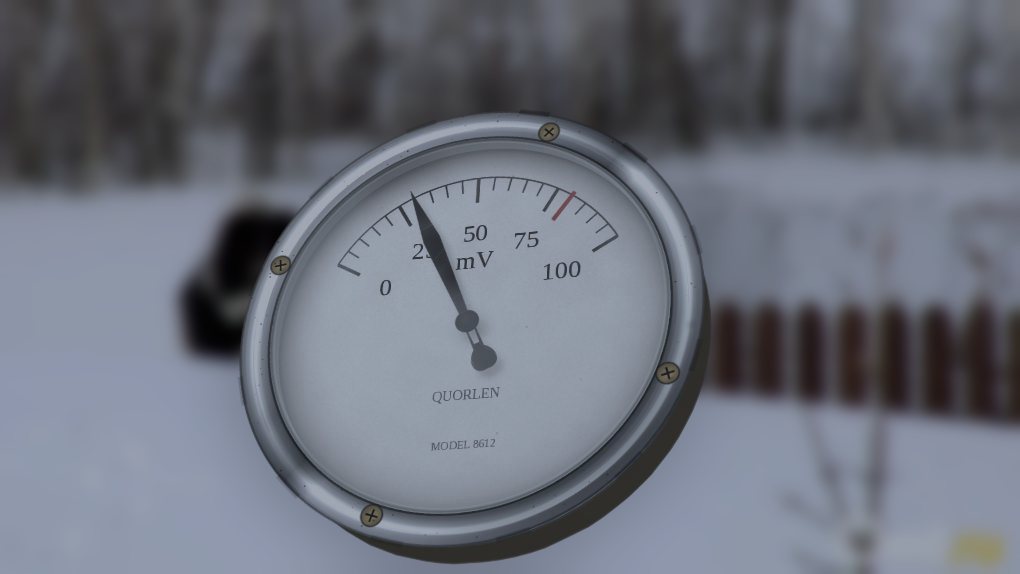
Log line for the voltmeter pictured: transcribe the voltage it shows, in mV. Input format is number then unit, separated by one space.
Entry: 30 mV
